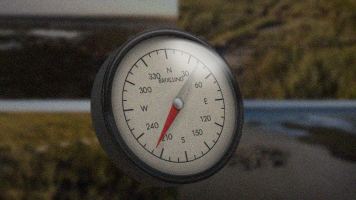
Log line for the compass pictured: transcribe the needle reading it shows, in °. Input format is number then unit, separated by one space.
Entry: 220 °
